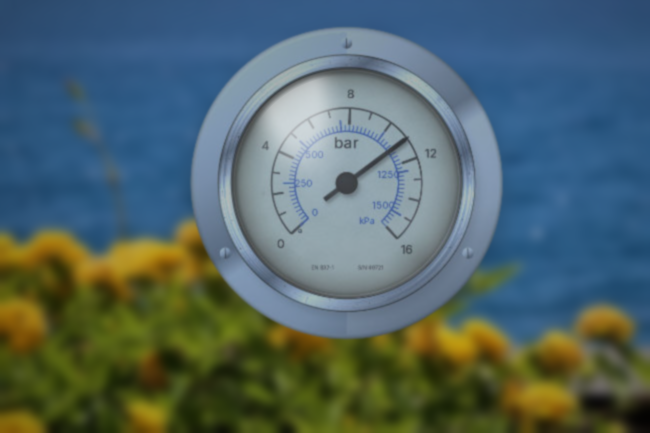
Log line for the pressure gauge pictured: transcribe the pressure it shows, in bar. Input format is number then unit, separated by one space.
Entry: 11 bar
